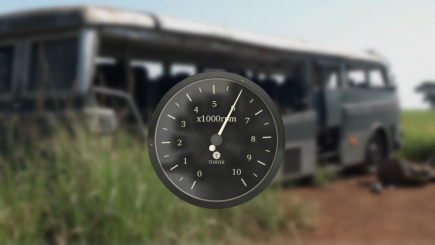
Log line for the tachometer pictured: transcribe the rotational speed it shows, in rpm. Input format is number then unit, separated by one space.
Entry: 6000 rpm
